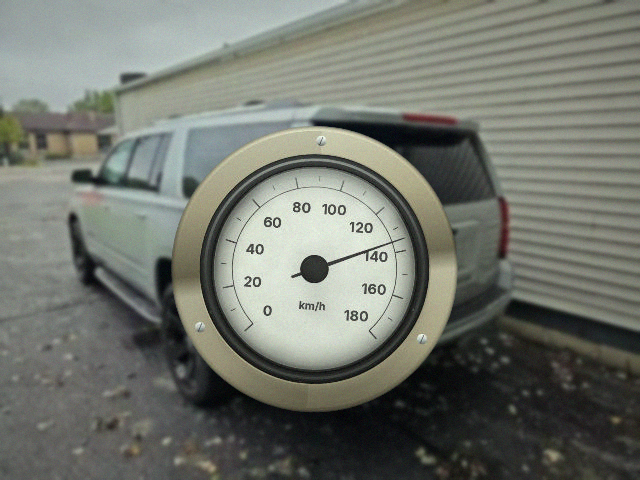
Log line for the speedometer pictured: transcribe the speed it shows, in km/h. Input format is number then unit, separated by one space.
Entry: 135 km/h
